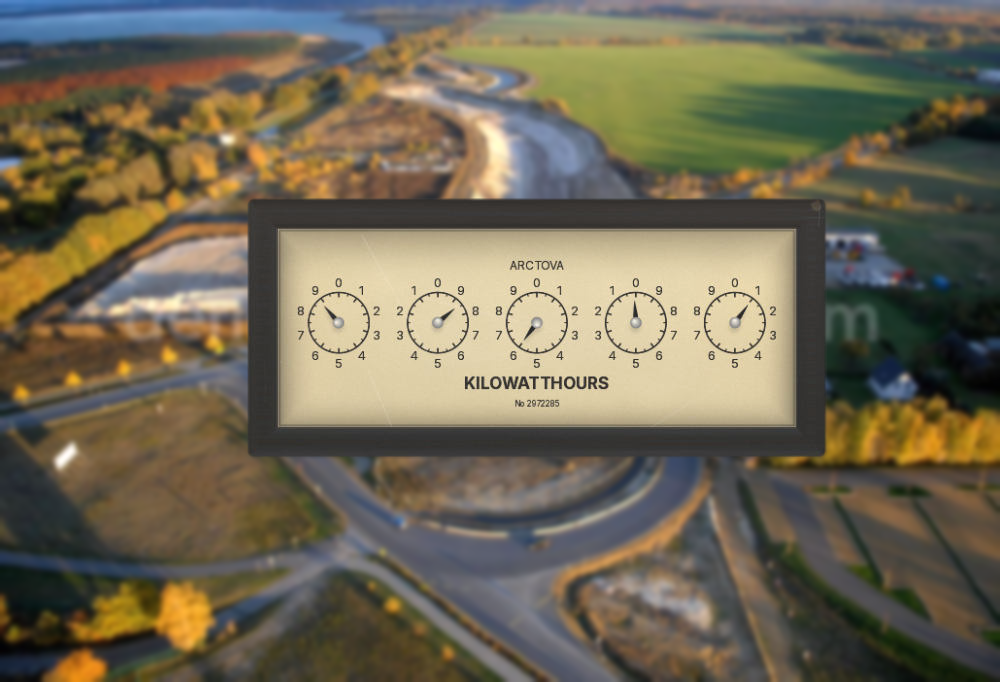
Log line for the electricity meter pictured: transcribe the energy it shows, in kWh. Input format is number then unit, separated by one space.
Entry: 88601 kWh
